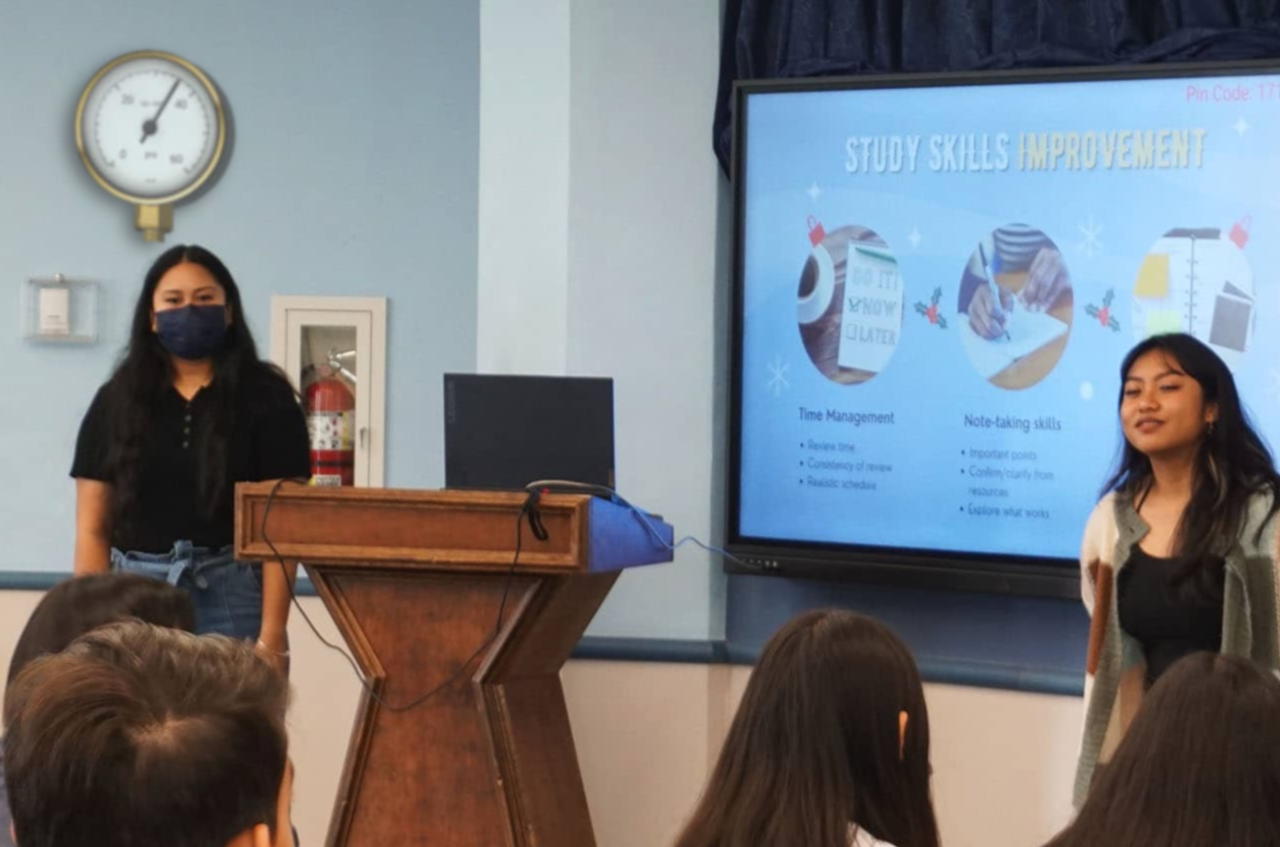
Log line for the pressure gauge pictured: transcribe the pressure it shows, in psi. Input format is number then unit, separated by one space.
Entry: 36 psi
